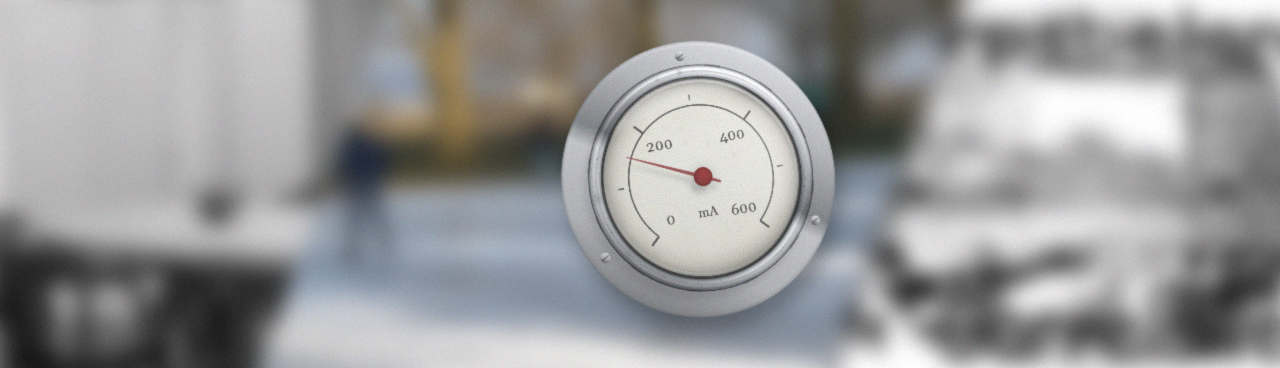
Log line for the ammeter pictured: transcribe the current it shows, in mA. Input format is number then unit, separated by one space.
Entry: 150 mA
